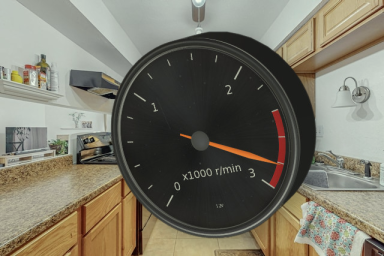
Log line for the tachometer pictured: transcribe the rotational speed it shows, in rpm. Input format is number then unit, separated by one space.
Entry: 2800 rpm
